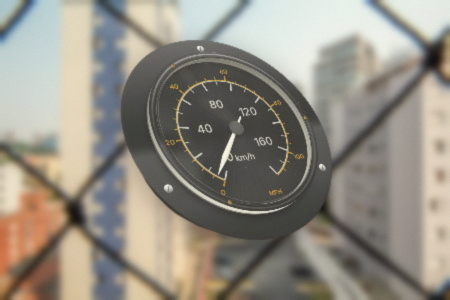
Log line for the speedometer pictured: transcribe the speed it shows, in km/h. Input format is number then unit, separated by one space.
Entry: 5 km/h
